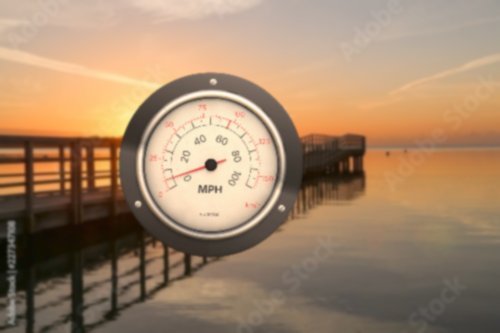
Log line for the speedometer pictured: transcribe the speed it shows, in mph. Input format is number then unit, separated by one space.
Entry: 5 mph
